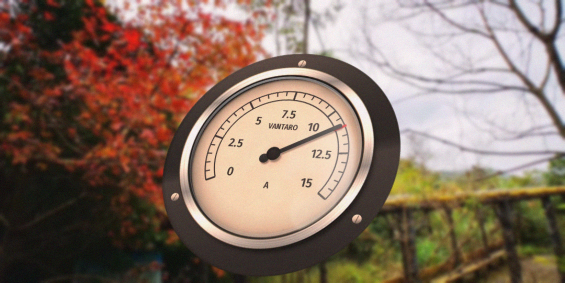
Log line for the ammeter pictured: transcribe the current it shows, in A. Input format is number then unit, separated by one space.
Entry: 11 A
